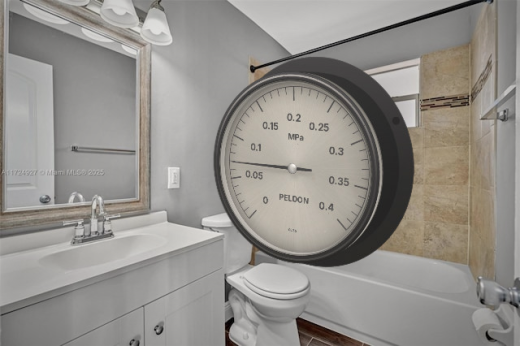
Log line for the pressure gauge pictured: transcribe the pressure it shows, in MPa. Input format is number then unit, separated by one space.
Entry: 0.07 MPa
